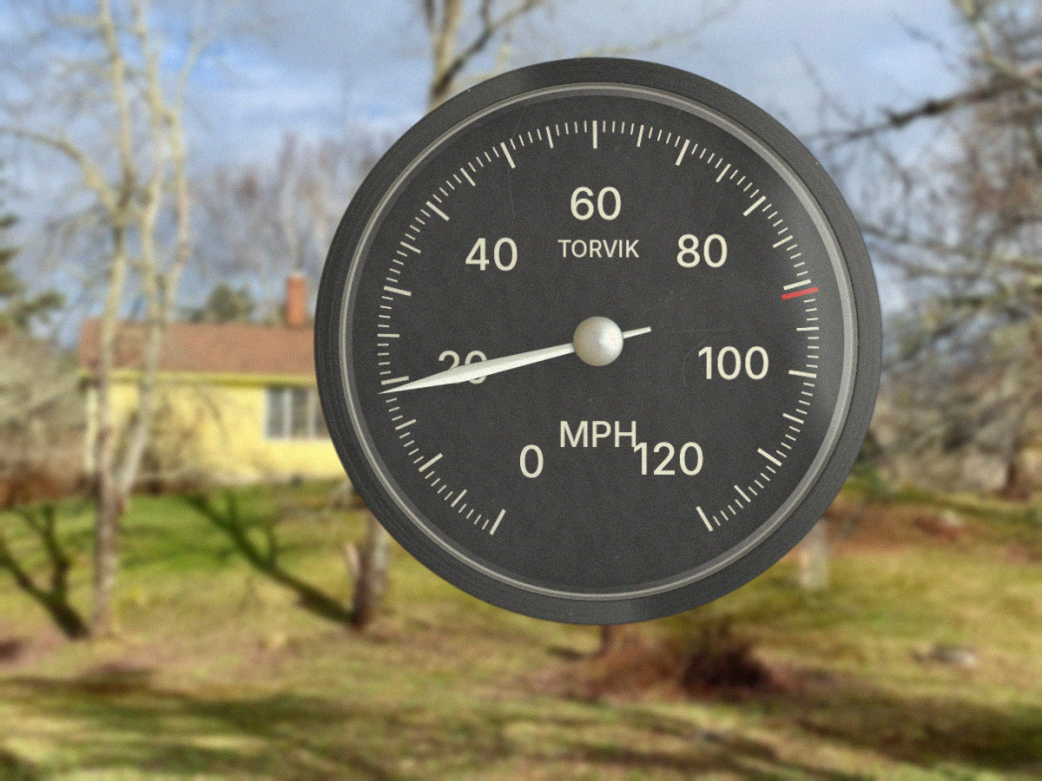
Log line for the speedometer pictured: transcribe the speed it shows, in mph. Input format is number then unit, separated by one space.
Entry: 19 mph
